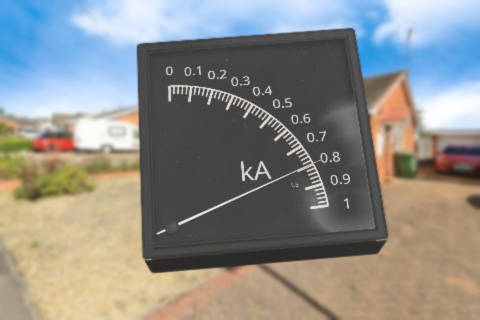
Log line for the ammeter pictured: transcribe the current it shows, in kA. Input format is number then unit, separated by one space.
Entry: 0.8 kA
